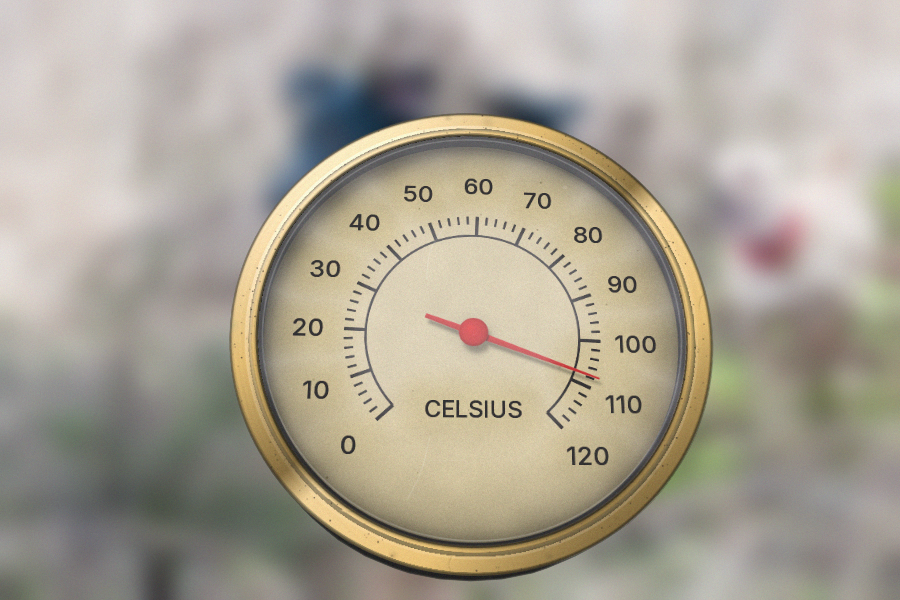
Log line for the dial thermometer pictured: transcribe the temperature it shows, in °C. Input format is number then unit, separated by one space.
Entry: 108 °C
